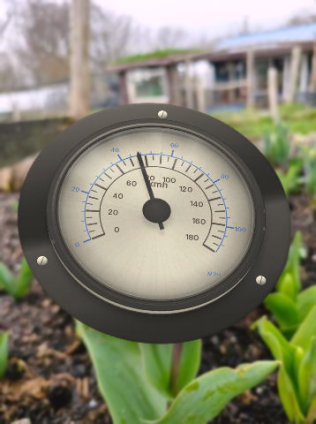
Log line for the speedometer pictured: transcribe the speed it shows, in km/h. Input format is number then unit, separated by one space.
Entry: 75 km/h
